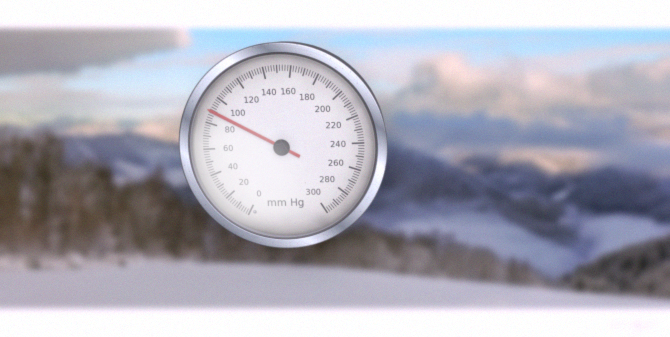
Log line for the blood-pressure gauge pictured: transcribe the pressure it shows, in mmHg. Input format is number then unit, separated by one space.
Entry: 90 mmHg
